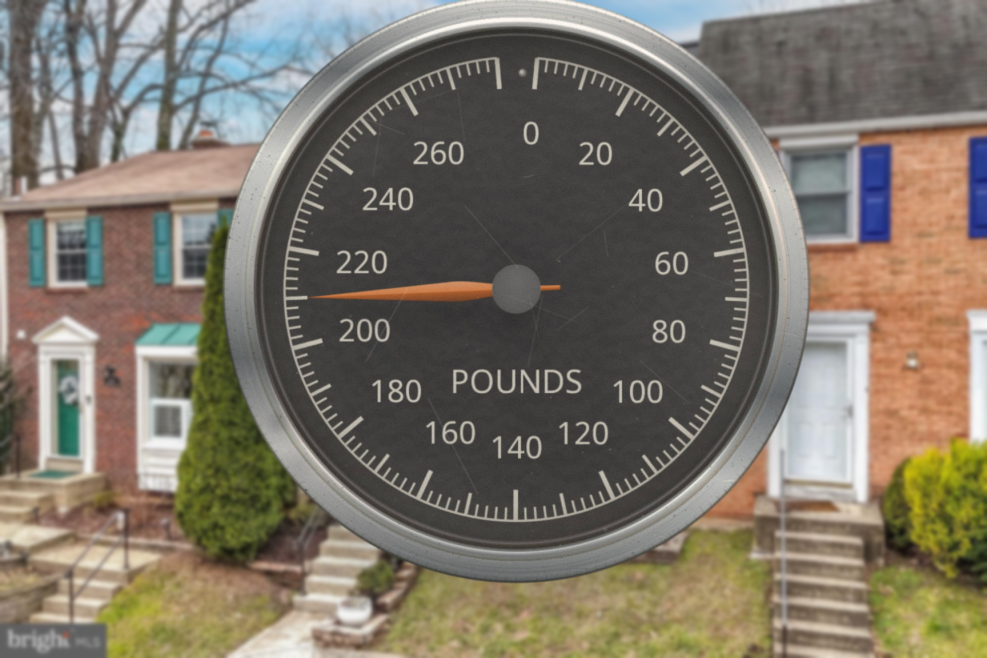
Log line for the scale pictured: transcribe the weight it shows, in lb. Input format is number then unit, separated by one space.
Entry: 210 lb
